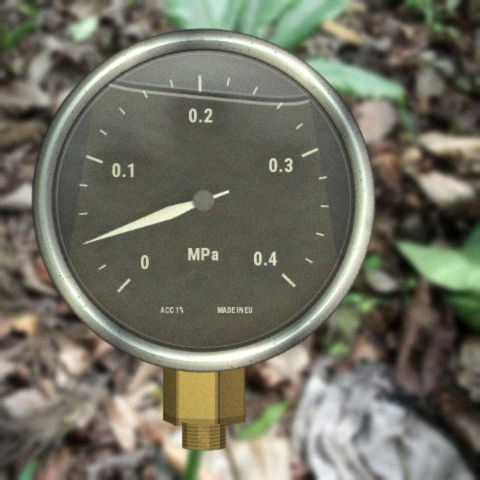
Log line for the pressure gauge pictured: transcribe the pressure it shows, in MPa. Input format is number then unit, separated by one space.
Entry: 0.04 MPa
